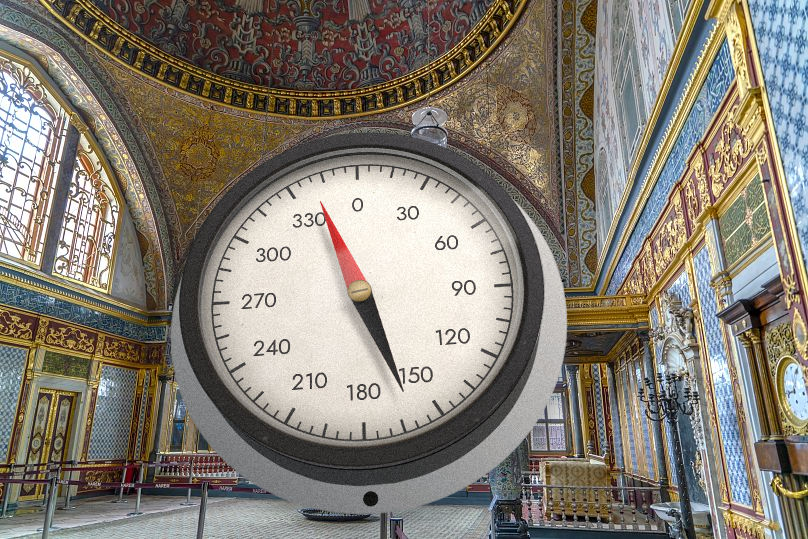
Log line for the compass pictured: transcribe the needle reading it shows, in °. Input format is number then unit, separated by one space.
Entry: 340 °
